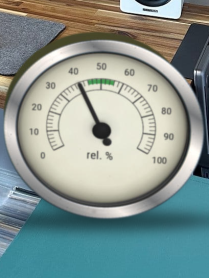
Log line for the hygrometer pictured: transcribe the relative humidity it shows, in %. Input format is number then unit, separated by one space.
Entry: 40 %
